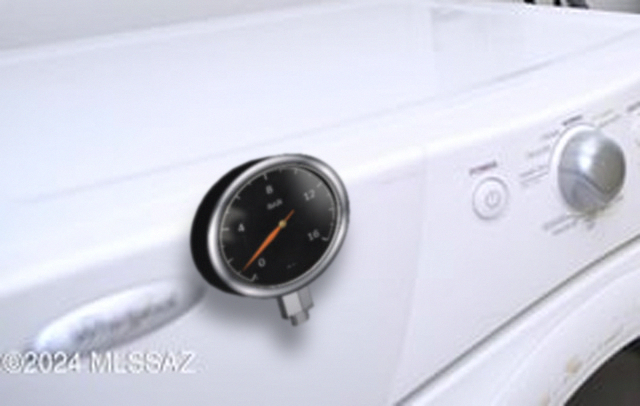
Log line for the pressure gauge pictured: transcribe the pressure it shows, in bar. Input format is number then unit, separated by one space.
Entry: 1 bar
